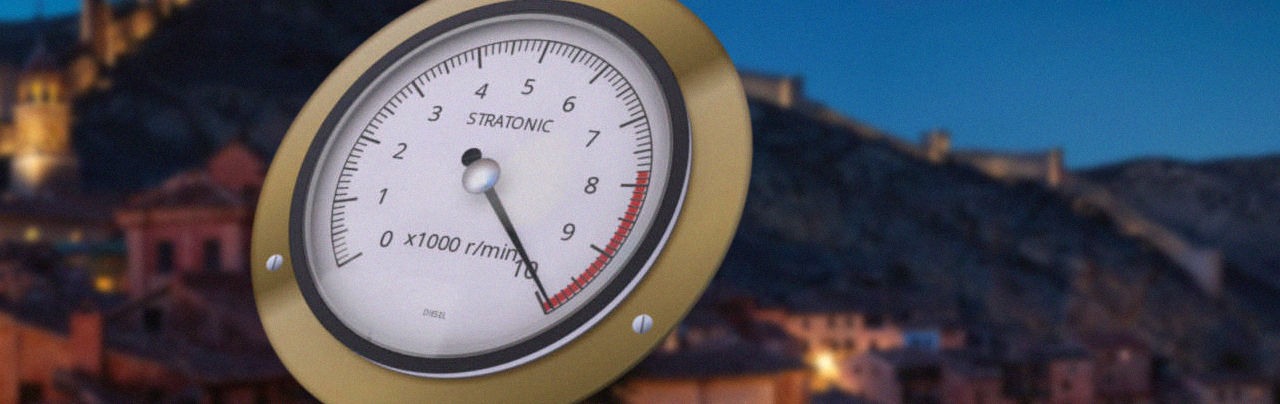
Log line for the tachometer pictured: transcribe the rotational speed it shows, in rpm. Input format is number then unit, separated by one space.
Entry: 9900 rpm
